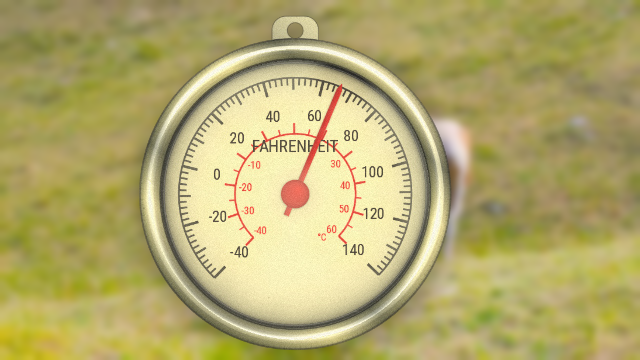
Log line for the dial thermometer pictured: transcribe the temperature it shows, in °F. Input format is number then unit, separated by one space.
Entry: 66 °F
